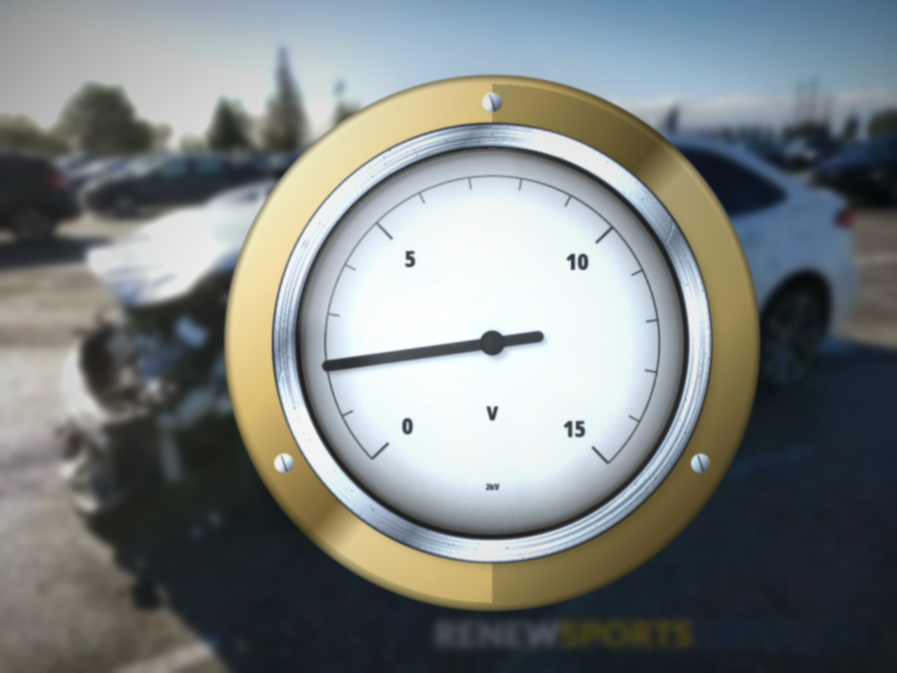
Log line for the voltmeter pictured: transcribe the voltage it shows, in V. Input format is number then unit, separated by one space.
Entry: 2 V
